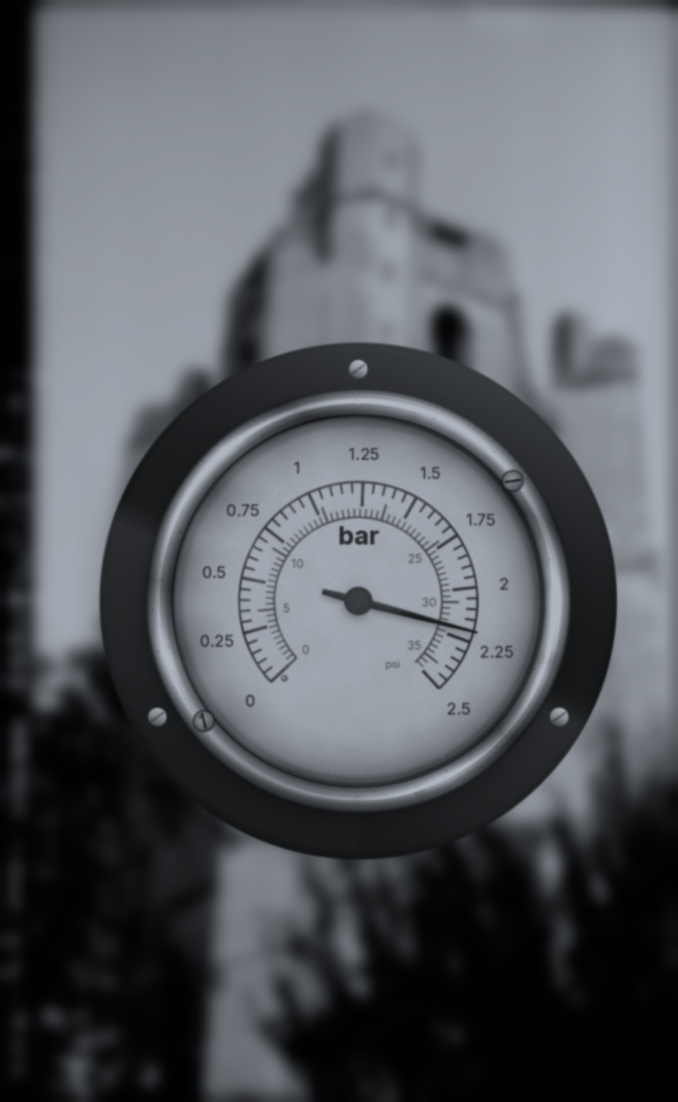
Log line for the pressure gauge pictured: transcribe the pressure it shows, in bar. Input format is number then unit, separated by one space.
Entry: 2.2 bar
